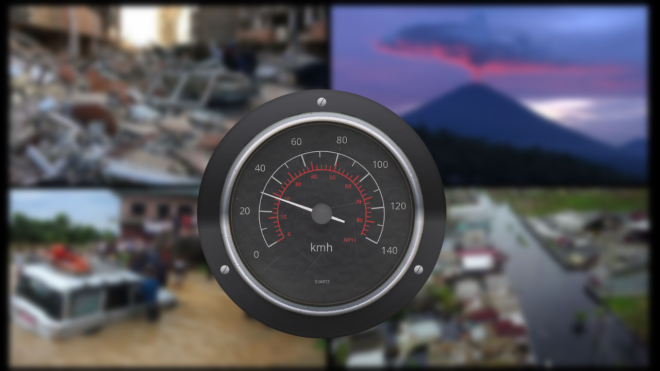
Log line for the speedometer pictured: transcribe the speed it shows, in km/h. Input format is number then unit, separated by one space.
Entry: 30 km/h
